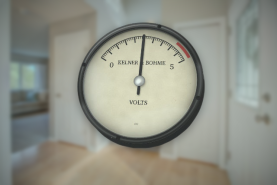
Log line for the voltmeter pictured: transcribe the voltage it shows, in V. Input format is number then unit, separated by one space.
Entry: 2.5 V
